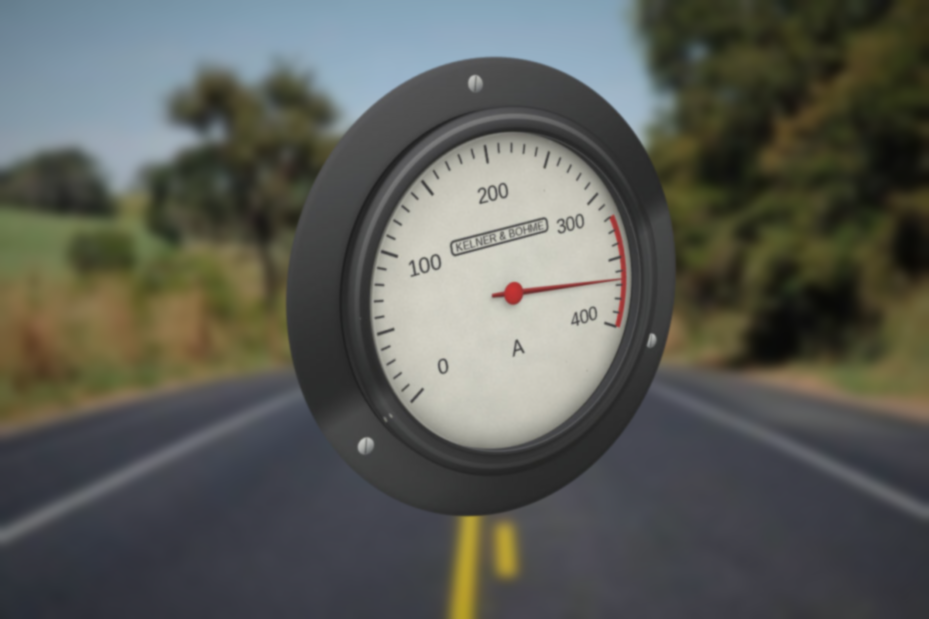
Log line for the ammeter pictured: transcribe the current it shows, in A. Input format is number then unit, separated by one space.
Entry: 365 A
